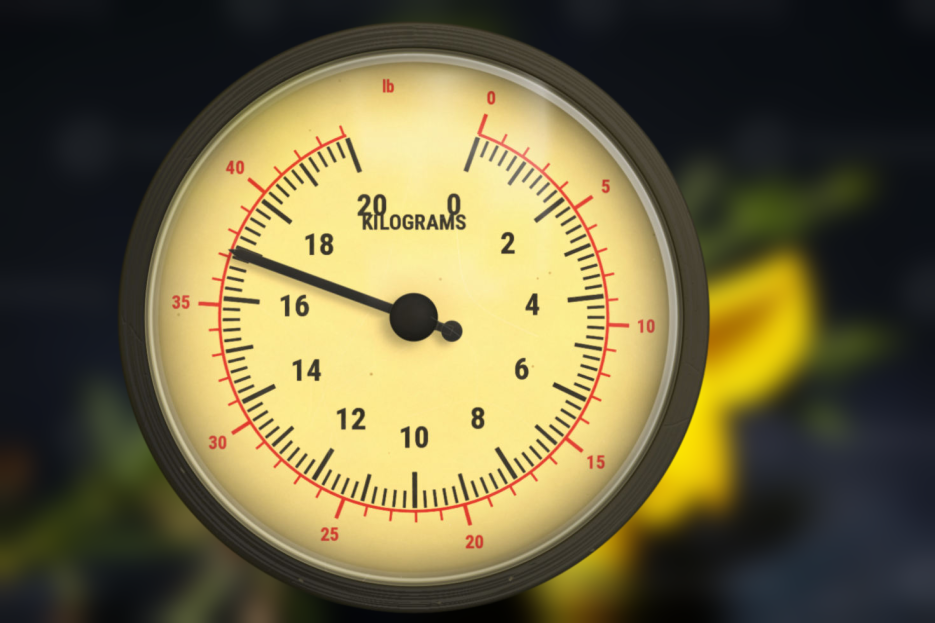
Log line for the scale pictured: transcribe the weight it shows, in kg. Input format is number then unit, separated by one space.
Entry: 16.9 kg
